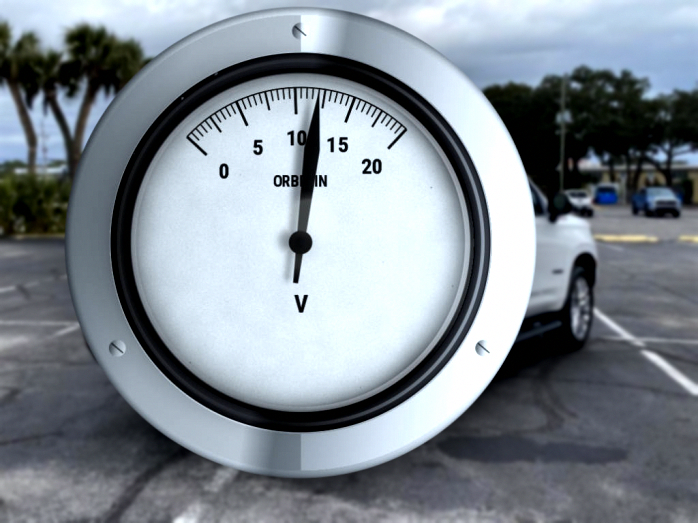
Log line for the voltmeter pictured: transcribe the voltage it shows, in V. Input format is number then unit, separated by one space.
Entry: 12 V
